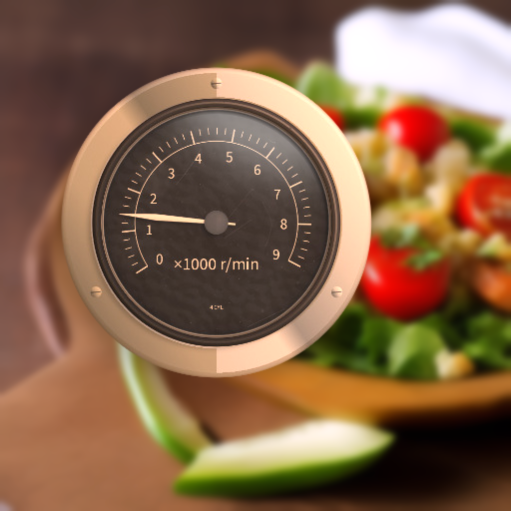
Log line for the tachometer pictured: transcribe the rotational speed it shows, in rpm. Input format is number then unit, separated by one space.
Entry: 1400 rpm
